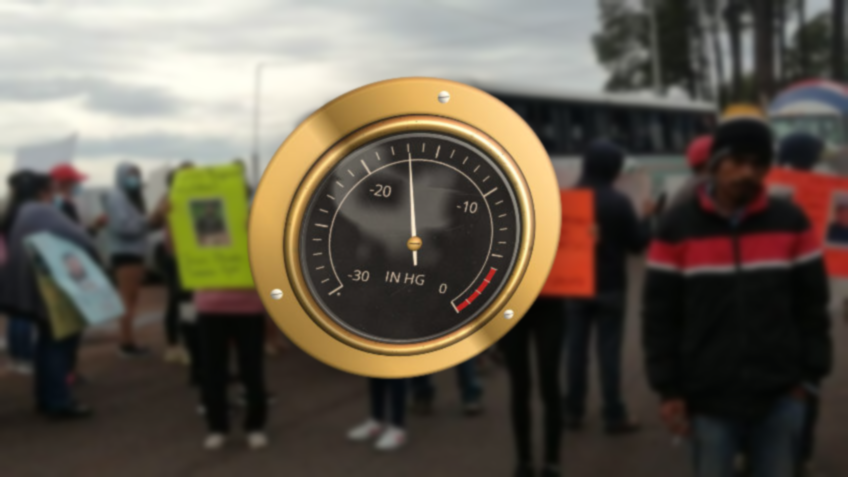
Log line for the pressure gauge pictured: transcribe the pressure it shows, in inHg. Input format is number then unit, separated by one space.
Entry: -17 inHg
